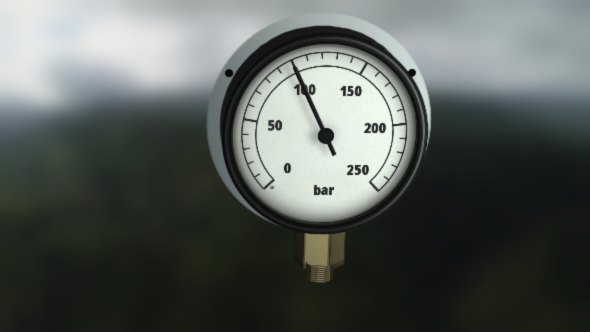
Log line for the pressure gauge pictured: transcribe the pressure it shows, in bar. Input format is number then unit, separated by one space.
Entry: 100 bar
